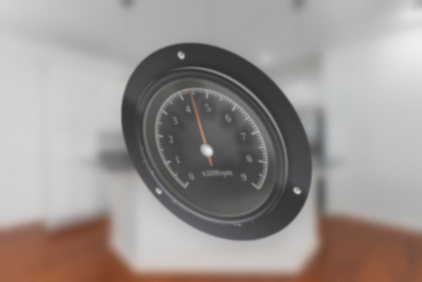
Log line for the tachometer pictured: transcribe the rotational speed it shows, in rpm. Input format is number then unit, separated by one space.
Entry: 4500 rpm
